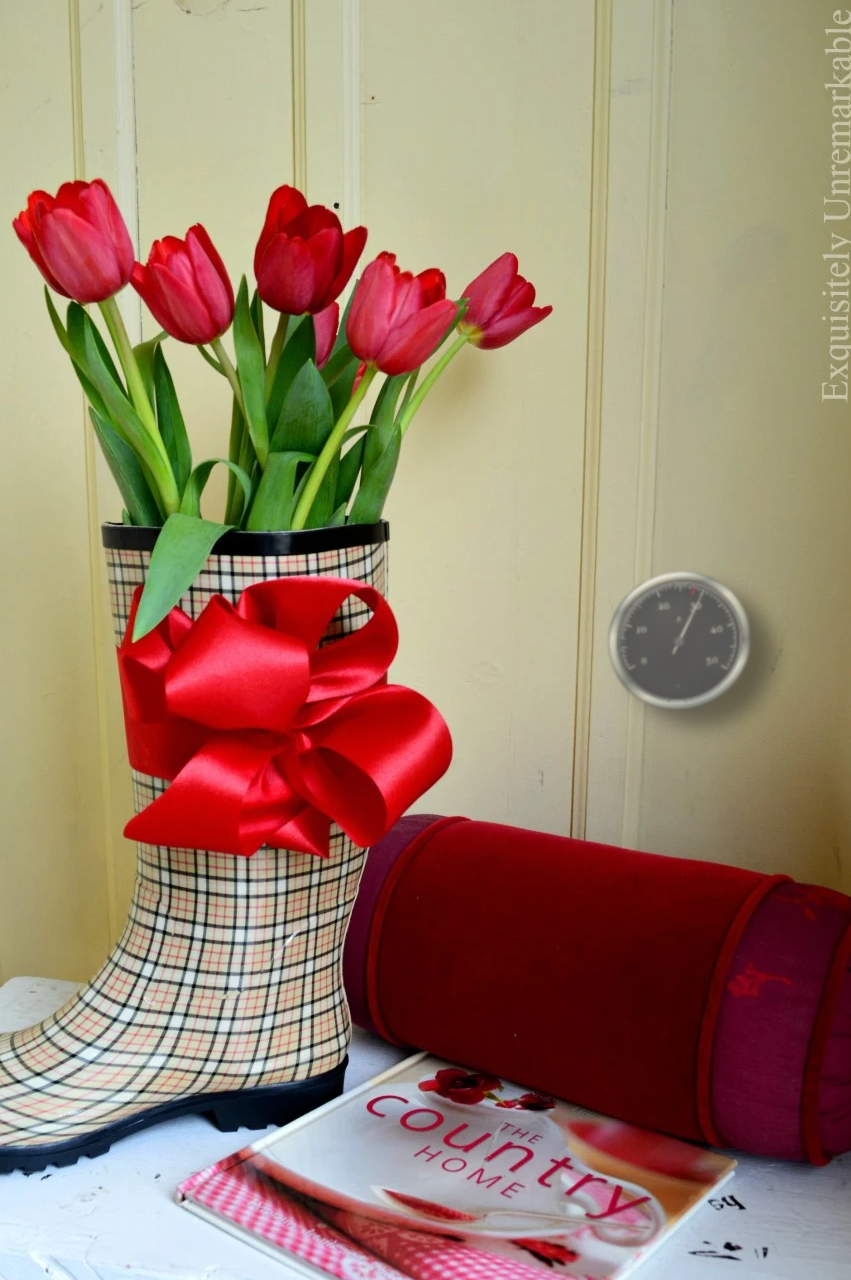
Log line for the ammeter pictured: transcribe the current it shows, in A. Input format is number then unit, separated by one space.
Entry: 30 A
